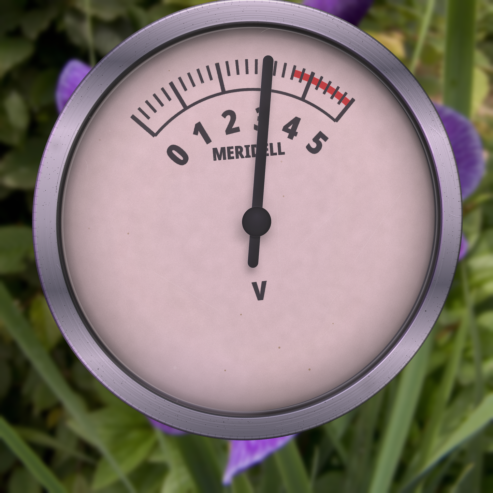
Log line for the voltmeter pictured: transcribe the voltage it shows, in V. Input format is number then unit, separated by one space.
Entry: 3 V
